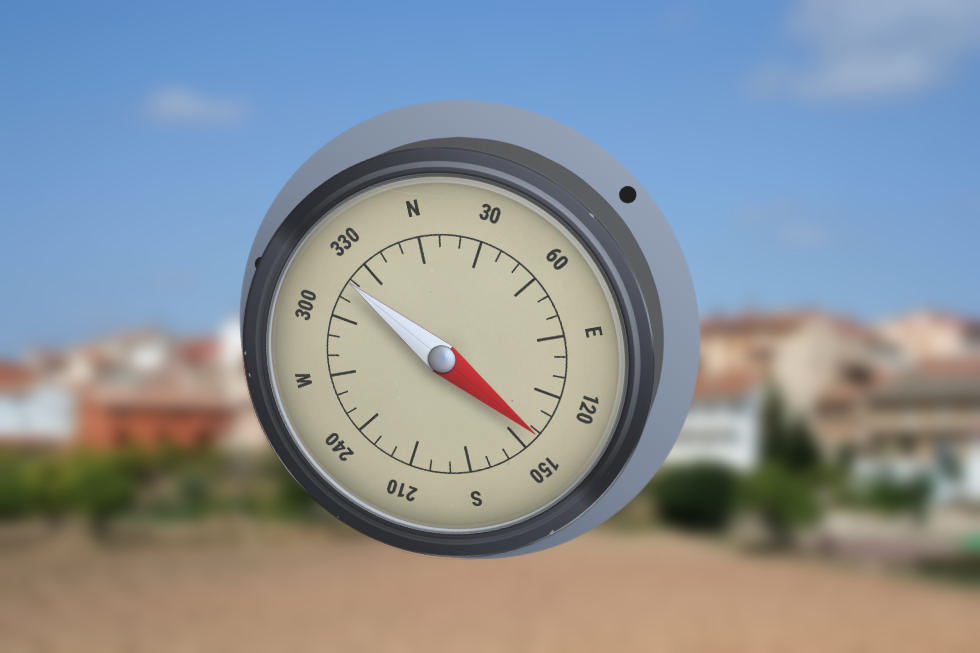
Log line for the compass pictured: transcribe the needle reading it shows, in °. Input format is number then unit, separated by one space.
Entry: 140 °
